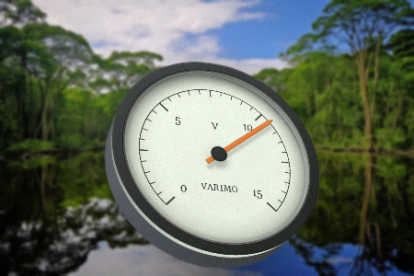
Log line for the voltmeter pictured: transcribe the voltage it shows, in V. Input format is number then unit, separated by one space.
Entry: 10.5 V
